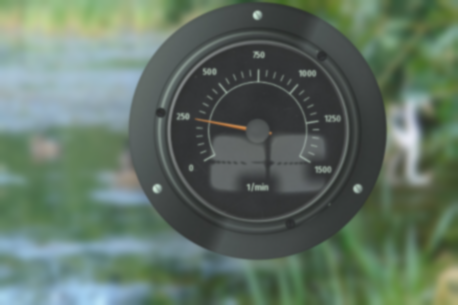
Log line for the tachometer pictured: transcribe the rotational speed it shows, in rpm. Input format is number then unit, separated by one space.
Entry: 250 rpm
